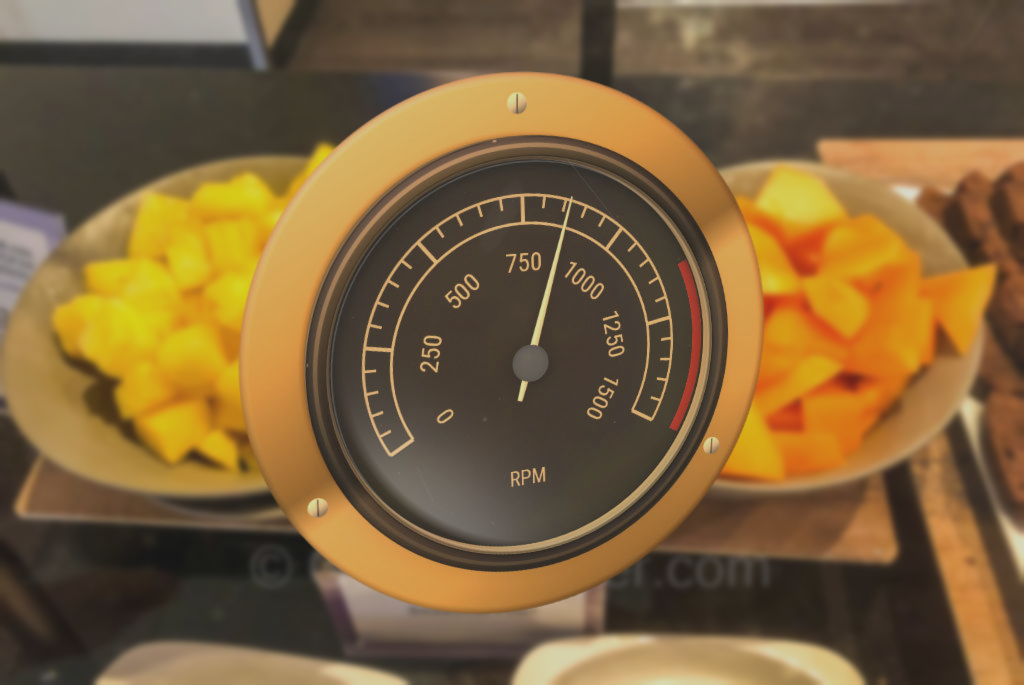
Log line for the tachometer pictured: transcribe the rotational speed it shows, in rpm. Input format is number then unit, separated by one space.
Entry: 850 rpm
